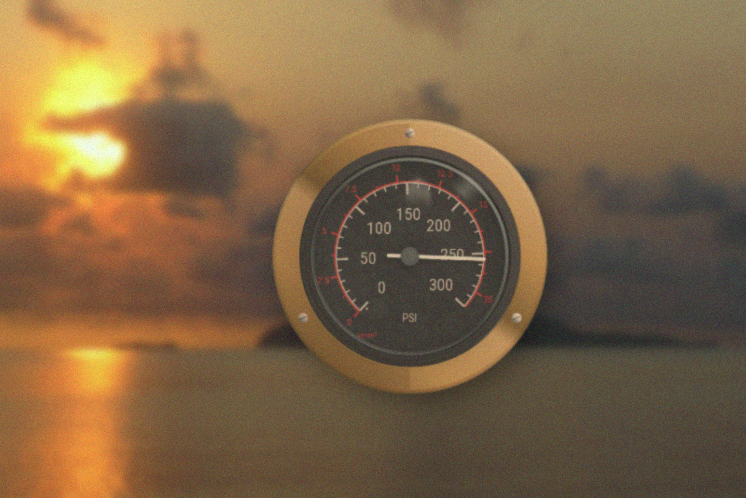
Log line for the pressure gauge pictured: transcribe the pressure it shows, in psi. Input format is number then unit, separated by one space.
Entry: 255 psi
